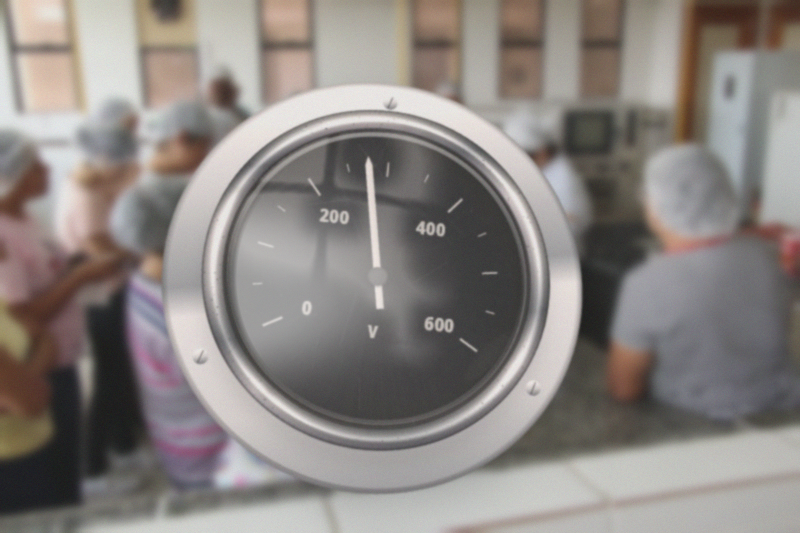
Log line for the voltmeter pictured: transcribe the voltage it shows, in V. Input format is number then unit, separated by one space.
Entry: 275 V
